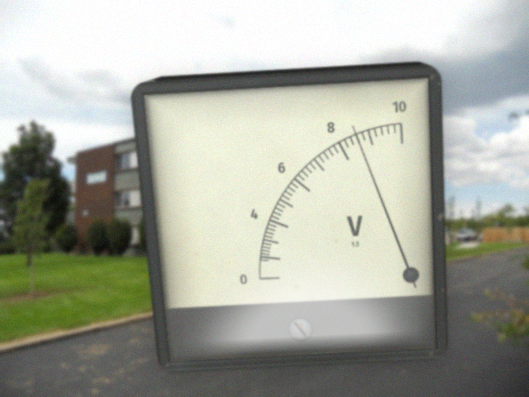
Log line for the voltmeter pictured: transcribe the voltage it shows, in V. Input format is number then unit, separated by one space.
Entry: 8.6 V
